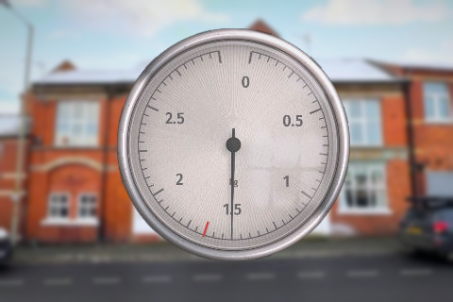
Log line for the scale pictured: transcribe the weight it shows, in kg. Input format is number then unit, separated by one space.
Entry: 1.5 kg
